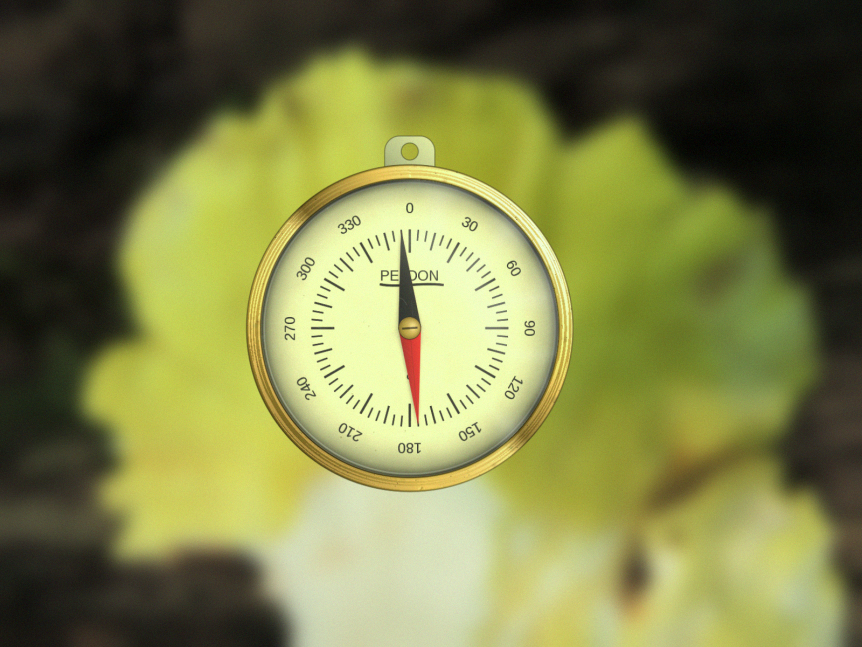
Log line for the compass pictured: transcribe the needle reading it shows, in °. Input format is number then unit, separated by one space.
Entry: 175 °
